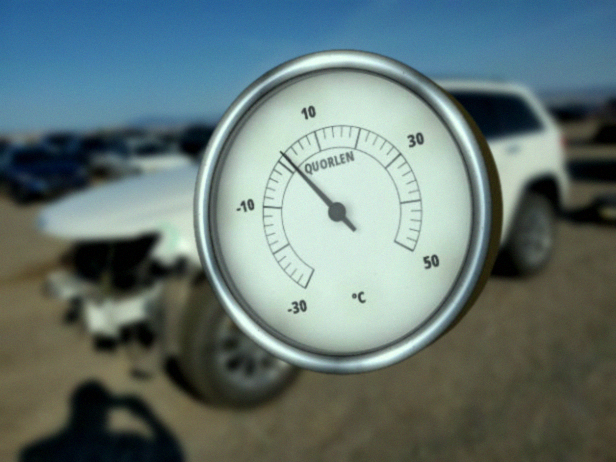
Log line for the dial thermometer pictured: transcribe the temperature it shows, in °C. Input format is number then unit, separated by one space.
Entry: 2 °C
